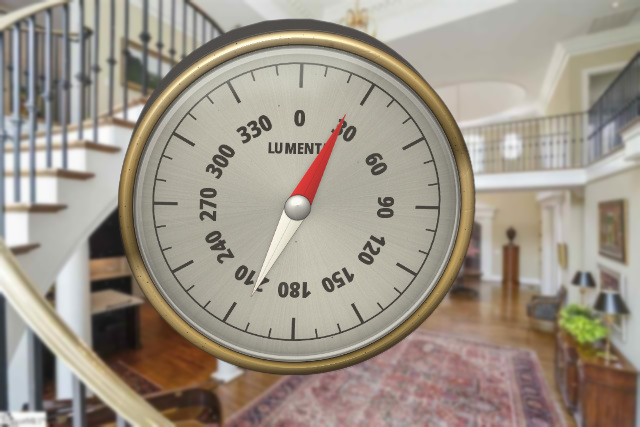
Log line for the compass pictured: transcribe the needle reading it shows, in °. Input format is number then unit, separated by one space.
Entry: 25 °
